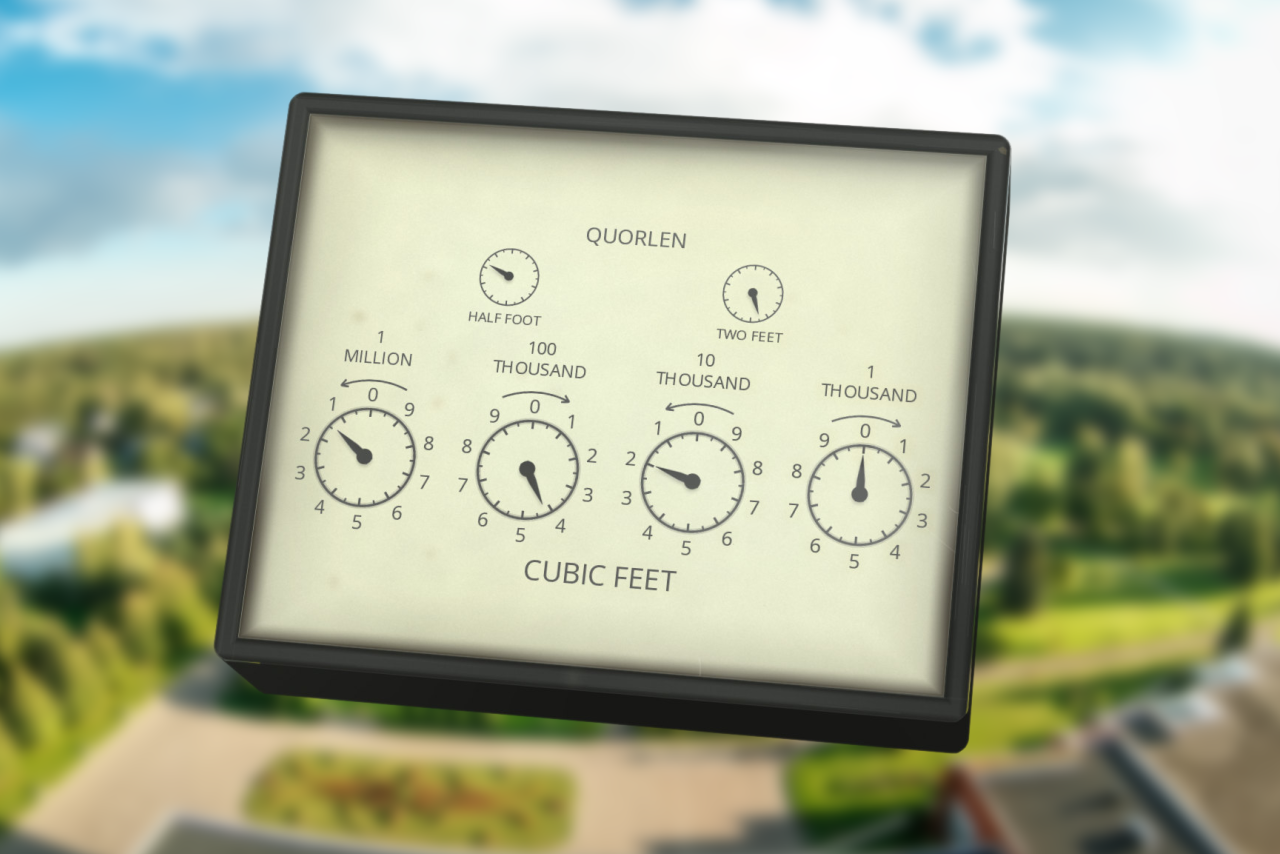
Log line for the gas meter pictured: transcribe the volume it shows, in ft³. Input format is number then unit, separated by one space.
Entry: 142000 ft³
